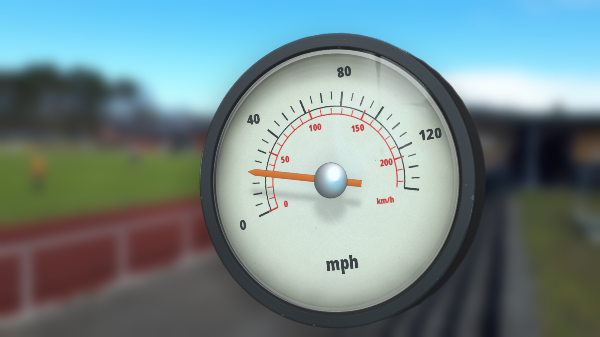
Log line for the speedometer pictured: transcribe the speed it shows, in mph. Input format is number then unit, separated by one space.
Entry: 20 mph
